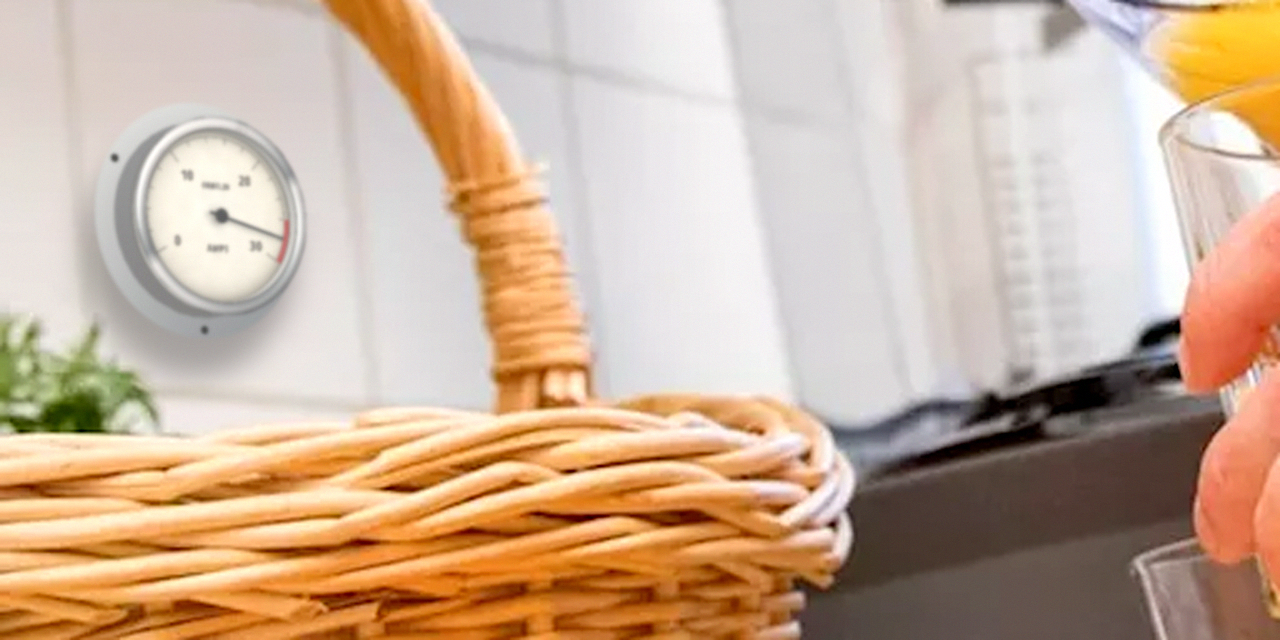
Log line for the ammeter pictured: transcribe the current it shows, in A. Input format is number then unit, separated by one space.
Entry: 28 A
